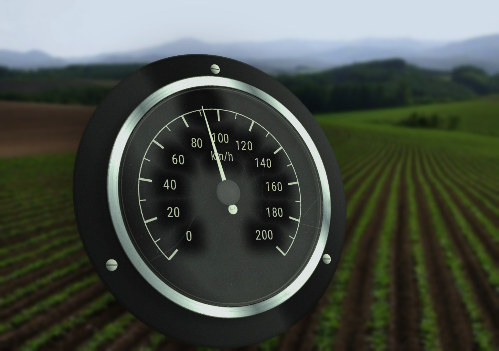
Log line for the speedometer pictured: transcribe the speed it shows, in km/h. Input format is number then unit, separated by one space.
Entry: 90 km/h
